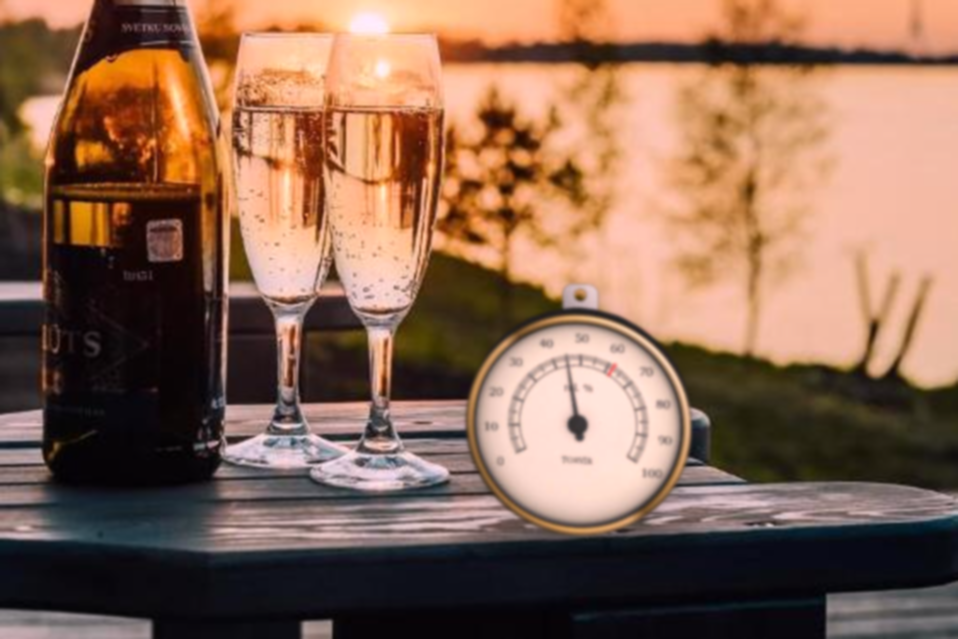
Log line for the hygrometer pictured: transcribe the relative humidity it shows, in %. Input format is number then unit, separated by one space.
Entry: 45 %
